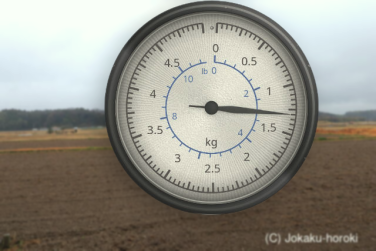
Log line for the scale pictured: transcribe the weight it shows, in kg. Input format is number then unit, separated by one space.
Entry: 1.3 kg
